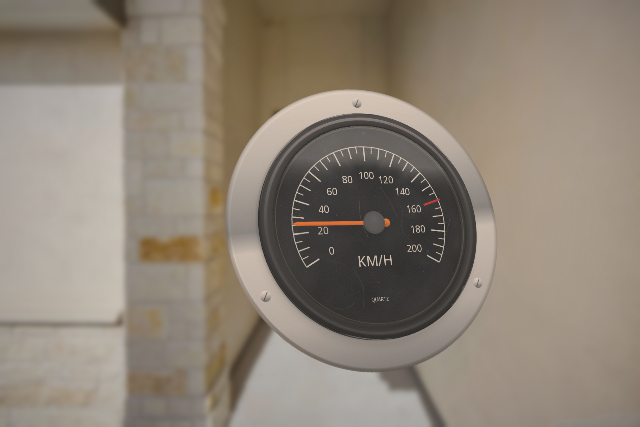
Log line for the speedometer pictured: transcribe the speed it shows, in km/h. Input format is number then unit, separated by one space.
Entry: 25 km/h
